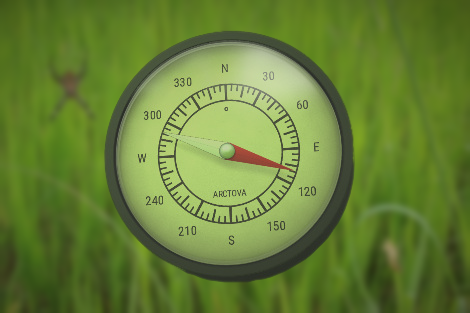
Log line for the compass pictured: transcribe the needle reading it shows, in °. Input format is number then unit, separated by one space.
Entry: 110 °
